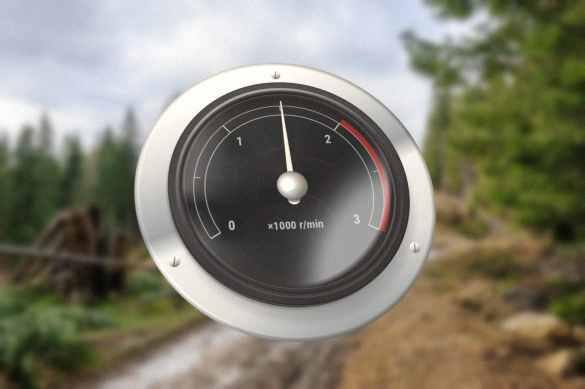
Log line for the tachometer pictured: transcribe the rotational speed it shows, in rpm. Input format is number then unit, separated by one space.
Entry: 1500 rpm
